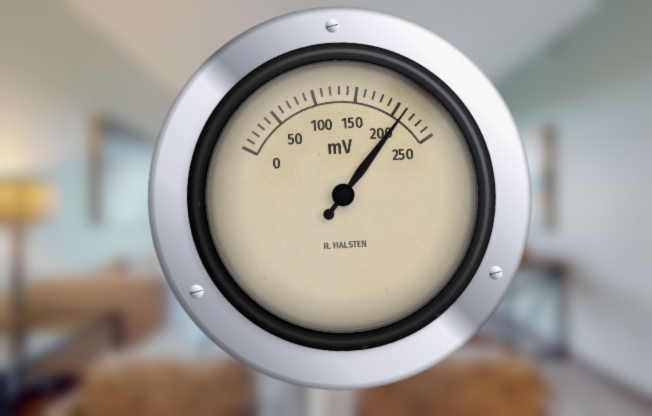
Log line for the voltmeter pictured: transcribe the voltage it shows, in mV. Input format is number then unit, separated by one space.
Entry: 210 mV
